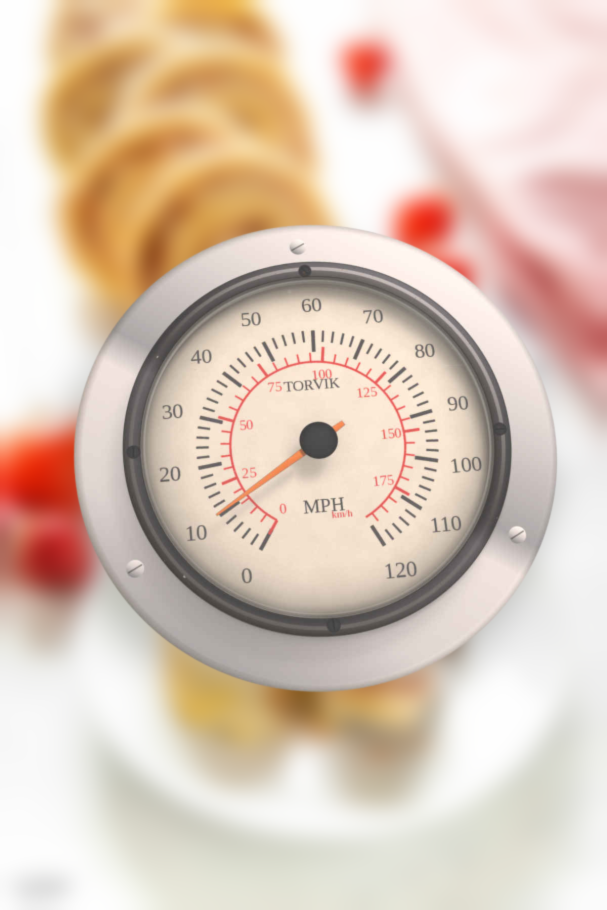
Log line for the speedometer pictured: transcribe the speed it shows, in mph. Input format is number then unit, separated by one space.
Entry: 10 mph
